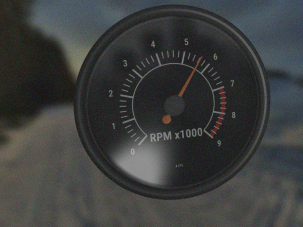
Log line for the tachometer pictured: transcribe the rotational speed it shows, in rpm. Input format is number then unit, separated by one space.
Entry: 5600 rpm
